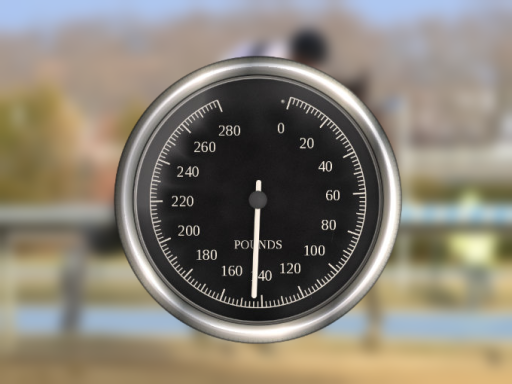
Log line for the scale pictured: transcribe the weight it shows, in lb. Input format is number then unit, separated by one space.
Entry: 144 lb
